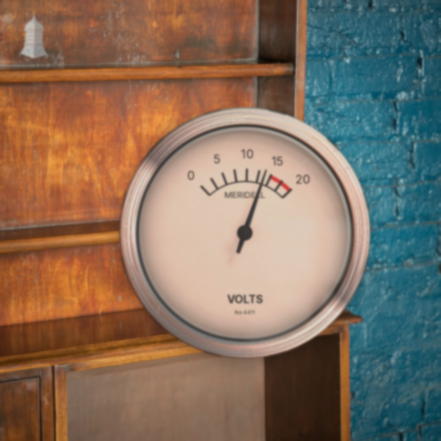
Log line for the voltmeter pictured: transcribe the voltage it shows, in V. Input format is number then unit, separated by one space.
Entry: 13.75 V
